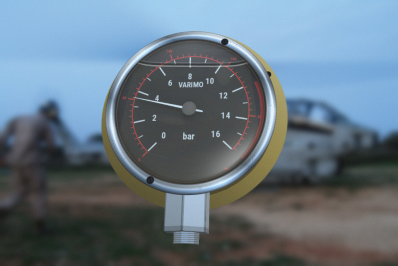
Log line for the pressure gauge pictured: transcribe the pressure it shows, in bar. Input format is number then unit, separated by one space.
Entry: 3.5 bar
